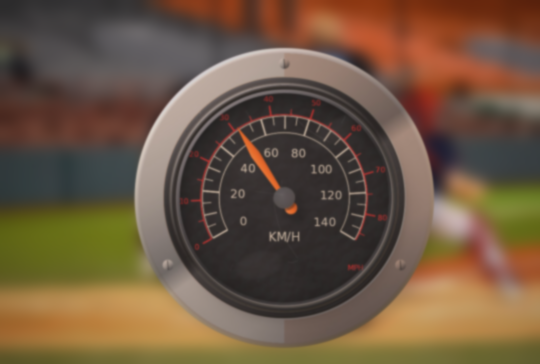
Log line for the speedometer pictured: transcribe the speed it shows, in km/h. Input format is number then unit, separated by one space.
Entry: 50 km/h
